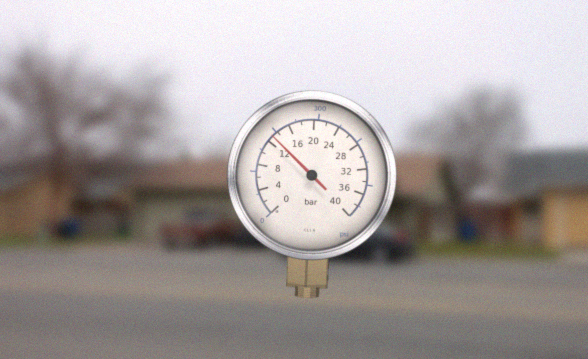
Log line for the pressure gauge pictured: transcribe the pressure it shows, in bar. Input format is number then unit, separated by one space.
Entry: 13 bar
